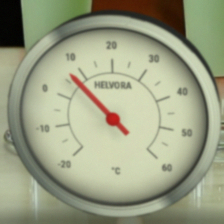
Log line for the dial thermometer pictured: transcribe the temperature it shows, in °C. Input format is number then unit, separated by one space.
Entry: 7.5 °C
